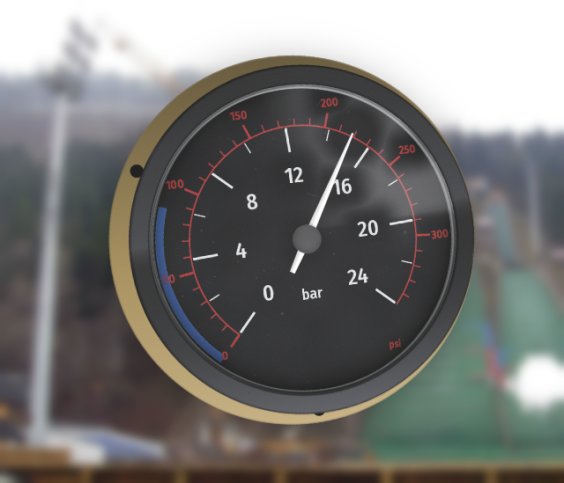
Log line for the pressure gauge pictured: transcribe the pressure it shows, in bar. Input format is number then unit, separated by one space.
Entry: 15 bar
